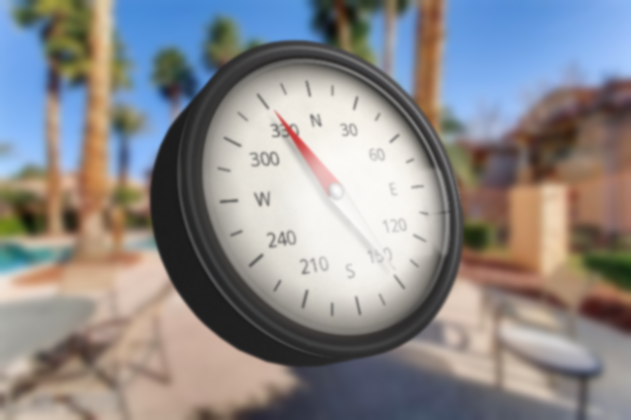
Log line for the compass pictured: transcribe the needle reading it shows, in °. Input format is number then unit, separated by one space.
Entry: 330 °
